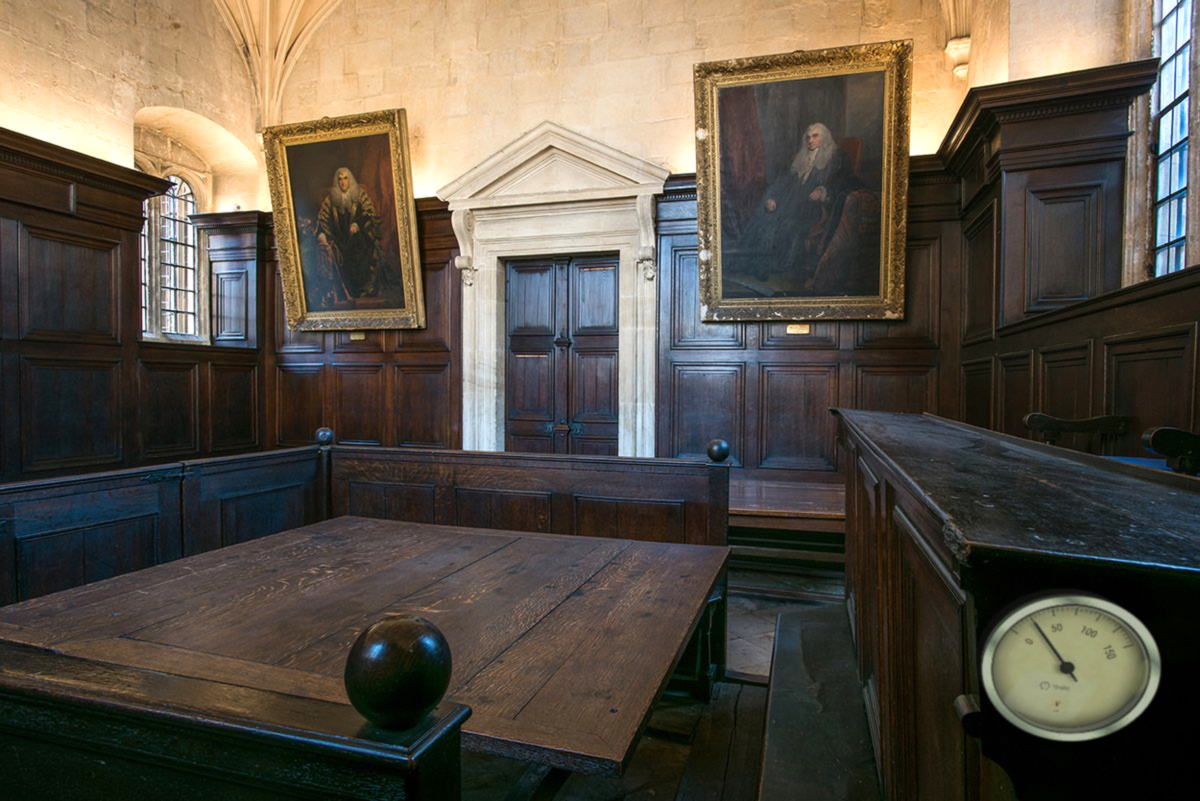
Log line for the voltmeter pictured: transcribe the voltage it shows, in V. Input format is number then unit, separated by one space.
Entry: 25 V
